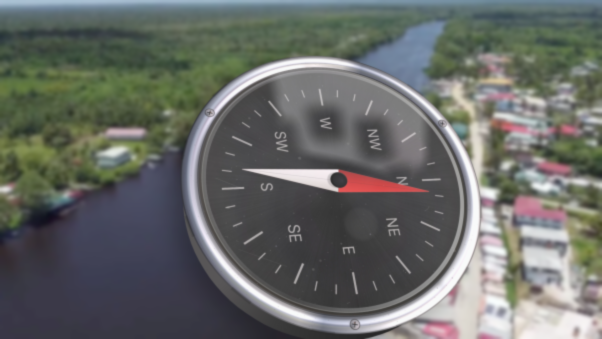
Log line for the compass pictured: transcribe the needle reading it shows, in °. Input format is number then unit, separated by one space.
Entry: 10 °
